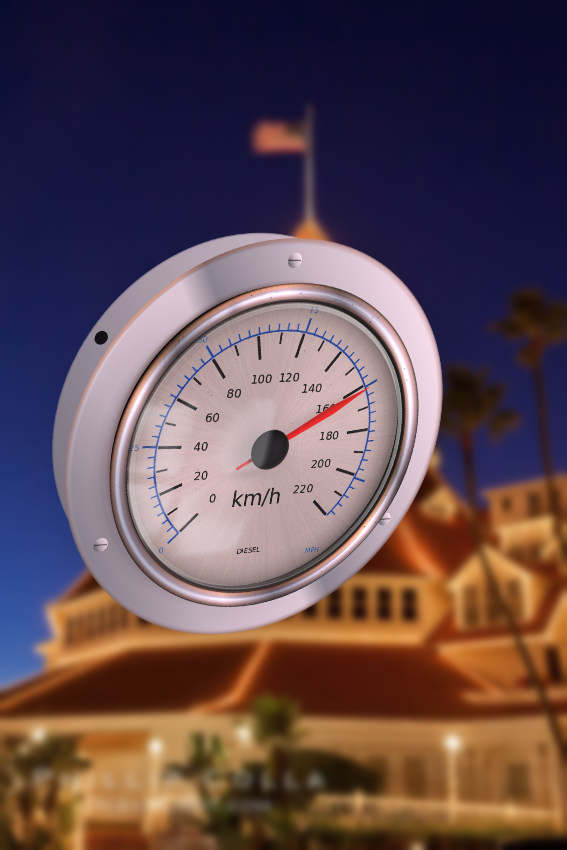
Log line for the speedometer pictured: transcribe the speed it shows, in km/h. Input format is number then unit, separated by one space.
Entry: 160 km/h
